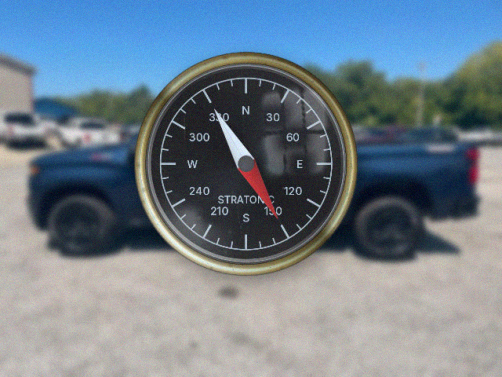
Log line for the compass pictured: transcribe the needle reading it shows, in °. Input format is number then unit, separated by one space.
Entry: 150 °
